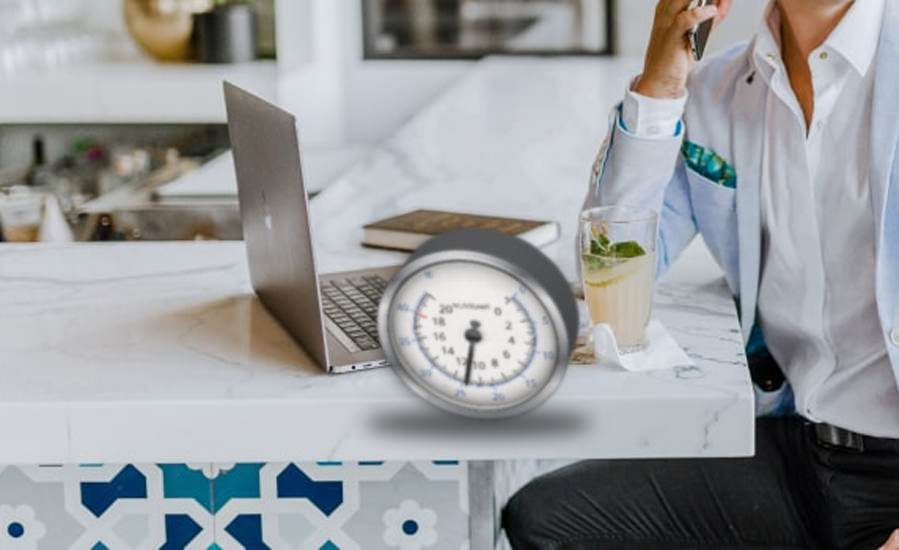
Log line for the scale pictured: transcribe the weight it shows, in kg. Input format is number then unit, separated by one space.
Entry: 11 kg
